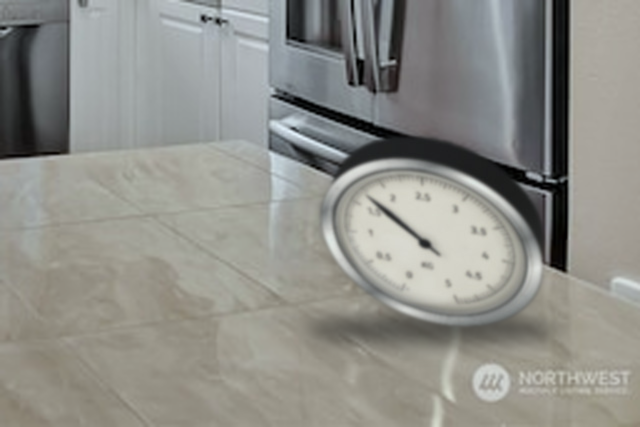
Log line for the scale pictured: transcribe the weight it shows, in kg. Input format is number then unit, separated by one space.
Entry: 1.75 kg
